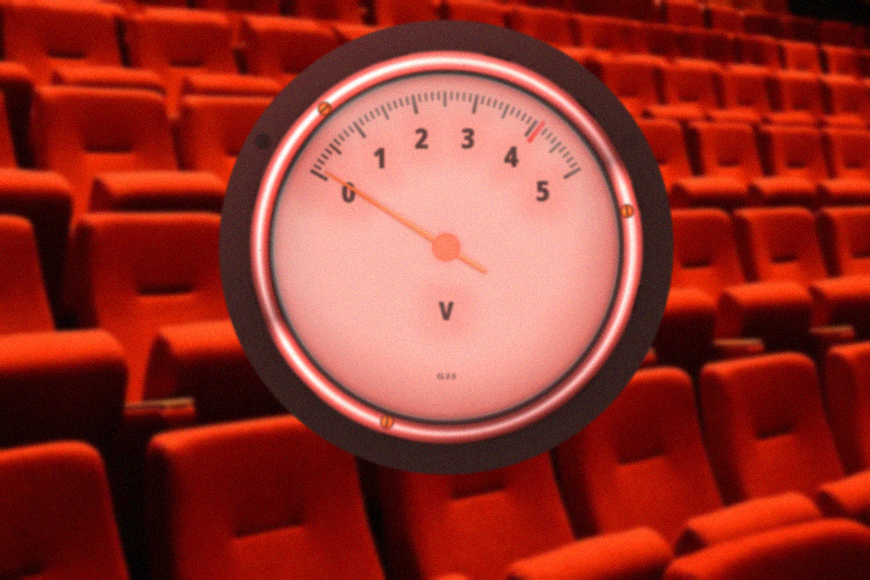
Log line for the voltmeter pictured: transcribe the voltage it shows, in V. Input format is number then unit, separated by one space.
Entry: 0.1 V
